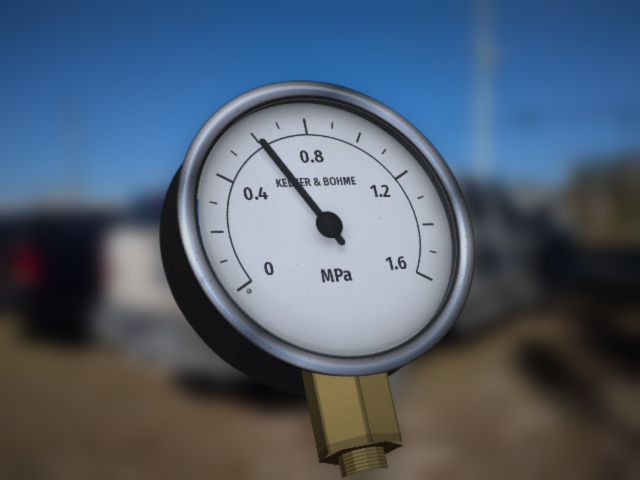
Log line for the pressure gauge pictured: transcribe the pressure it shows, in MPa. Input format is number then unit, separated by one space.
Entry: 0.6 MPa
